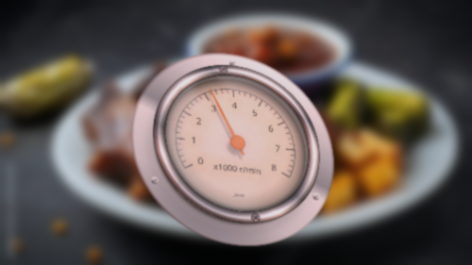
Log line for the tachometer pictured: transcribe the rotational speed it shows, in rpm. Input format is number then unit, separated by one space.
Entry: 3200 rpm
